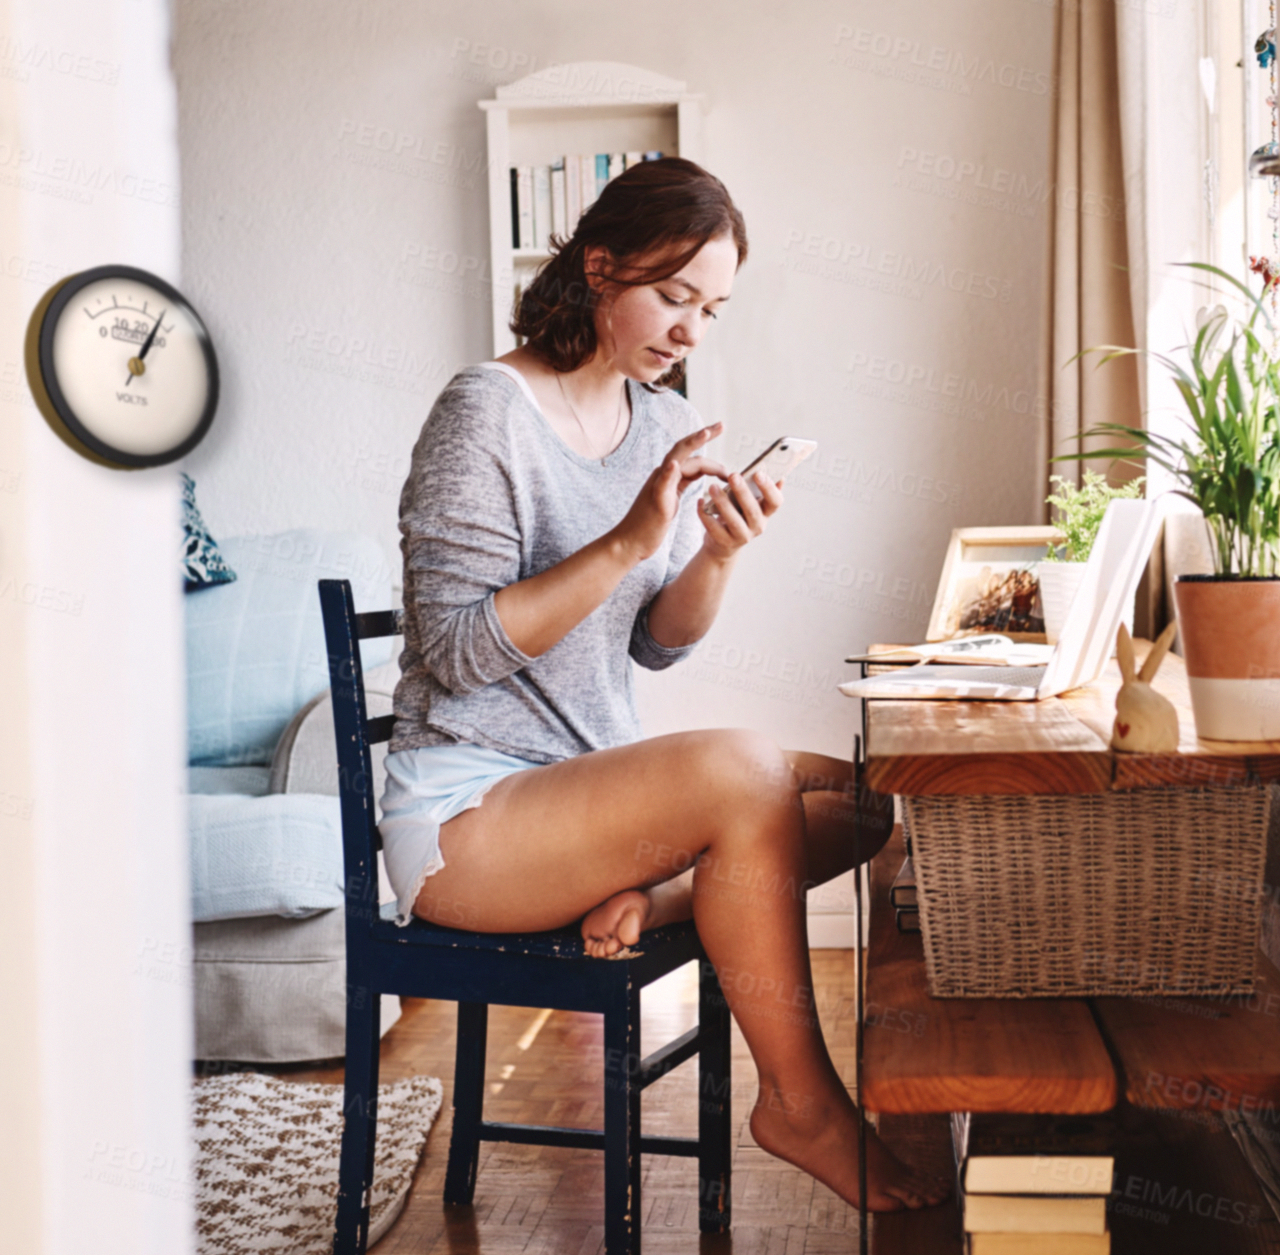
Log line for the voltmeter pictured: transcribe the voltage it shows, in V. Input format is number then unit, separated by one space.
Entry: 25 V
